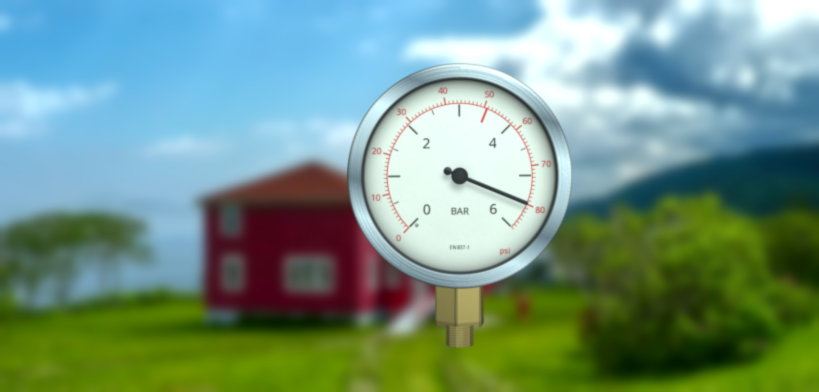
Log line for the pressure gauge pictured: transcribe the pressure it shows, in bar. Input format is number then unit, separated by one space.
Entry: 5.5 bar
